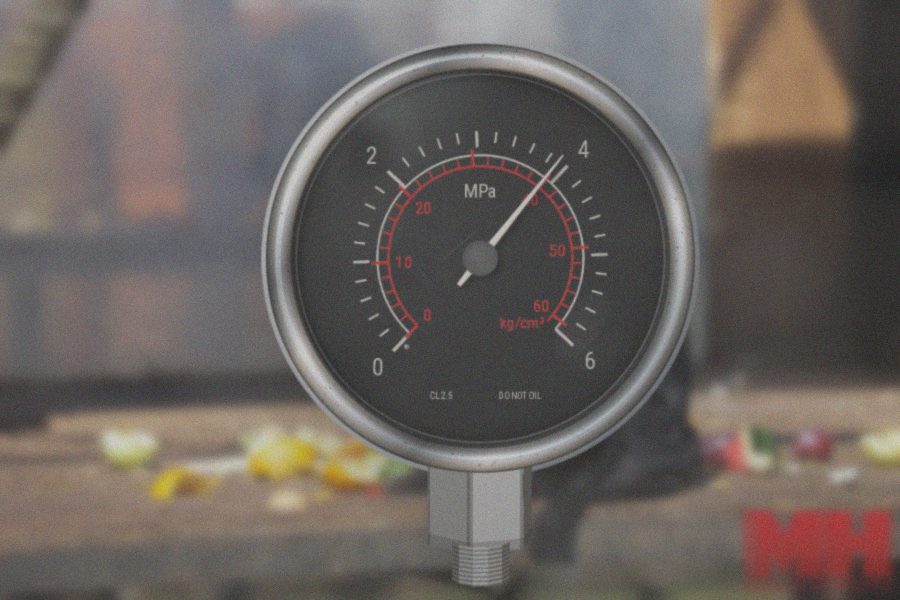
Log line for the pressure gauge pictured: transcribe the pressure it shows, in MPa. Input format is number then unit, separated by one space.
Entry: 3.9 MPa
